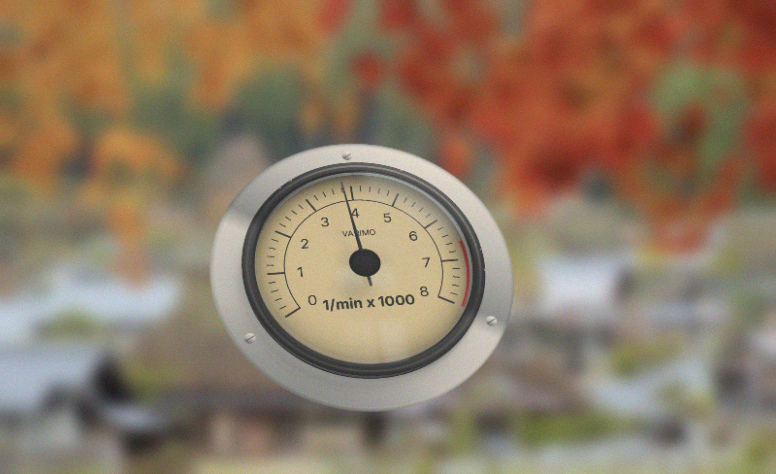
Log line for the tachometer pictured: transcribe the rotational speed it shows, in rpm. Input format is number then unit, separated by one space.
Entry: 3800 rpm
